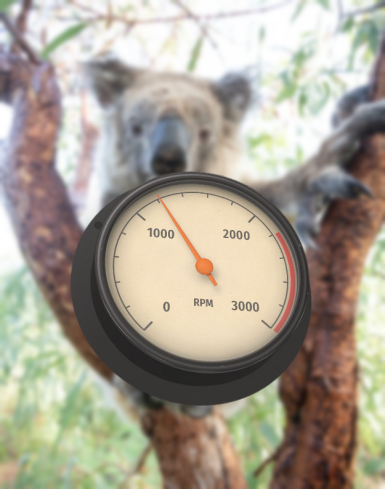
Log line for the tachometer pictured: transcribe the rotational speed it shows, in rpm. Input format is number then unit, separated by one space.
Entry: 1200 rpm
